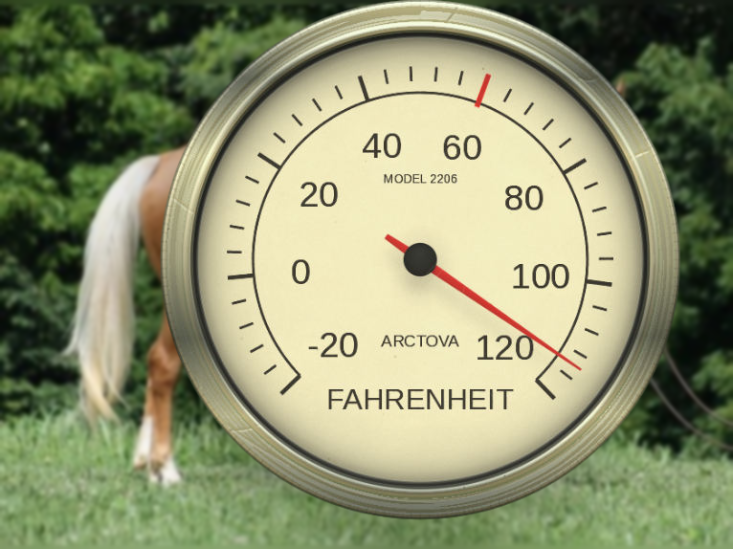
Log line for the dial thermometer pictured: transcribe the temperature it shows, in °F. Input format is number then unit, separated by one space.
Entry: 114 °F
